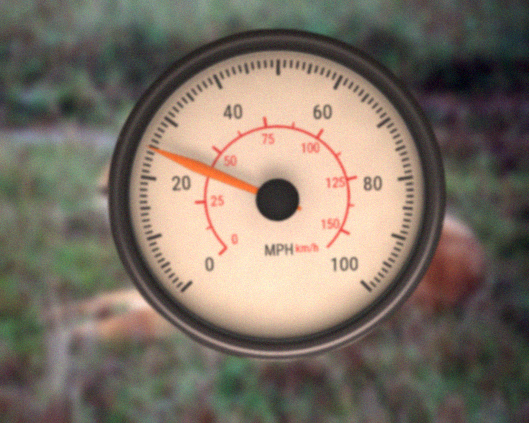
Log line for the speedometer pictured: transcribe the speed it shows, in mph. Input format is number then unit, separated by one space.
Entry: 25 mph
